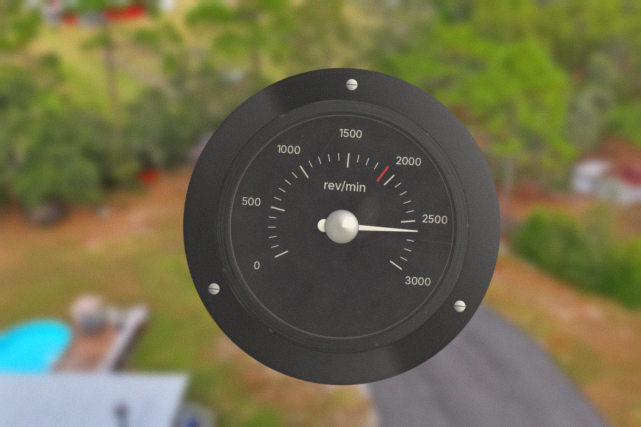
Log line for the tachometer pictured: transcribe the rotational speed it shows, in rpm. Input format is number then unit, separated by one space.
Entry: 2600 rpm
